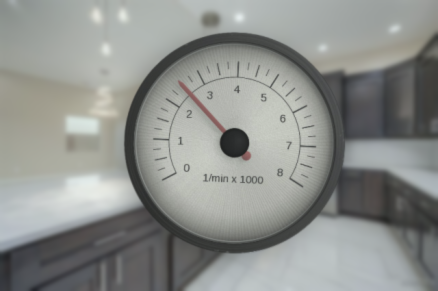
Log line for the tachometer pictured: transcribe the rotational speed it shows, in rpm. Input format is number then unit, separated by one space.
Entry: 2500 rpm
